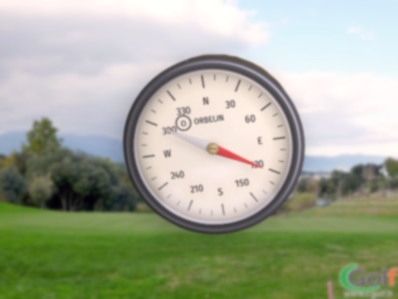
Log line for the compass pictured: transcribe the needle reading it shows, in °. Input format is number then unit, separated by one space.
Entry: 120 °
